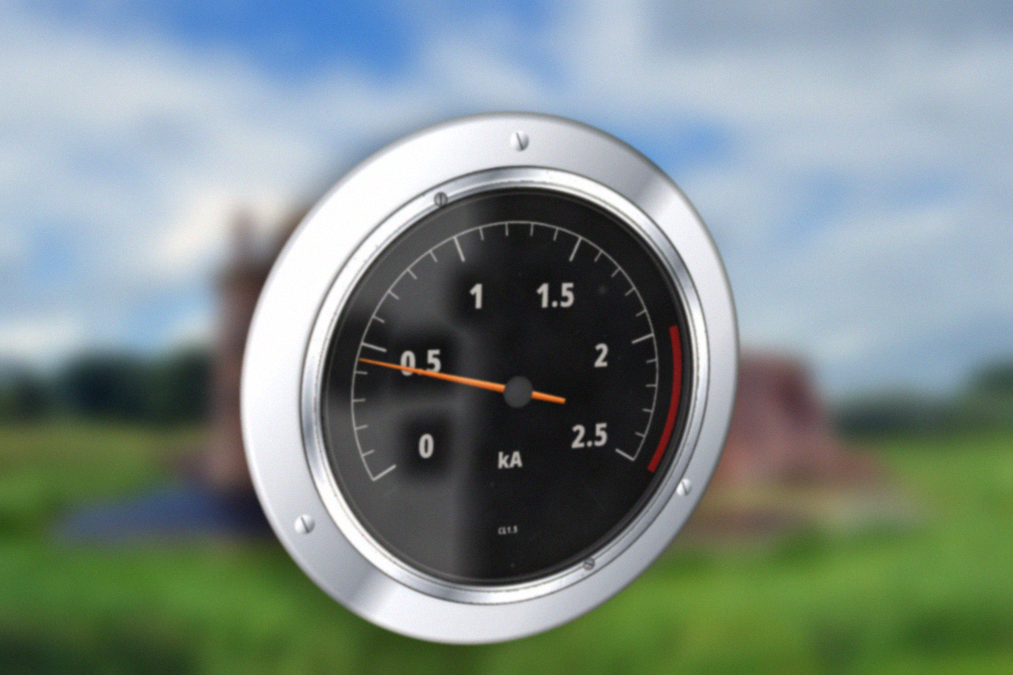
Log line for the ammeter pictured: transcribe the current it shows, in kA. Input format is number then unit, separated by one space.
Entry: 0.45 kA
